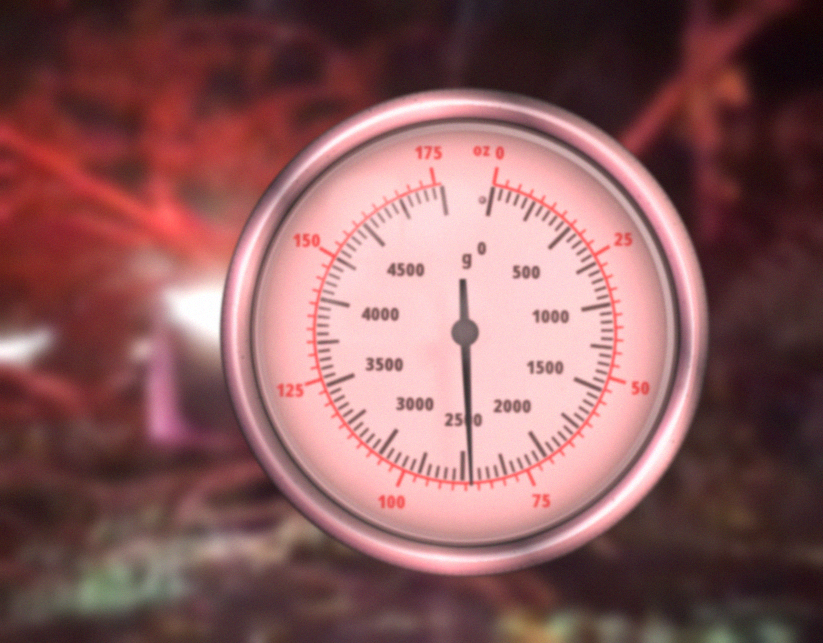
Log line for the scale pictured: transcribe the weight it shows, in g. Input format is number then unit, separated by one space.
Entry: 2450 g
